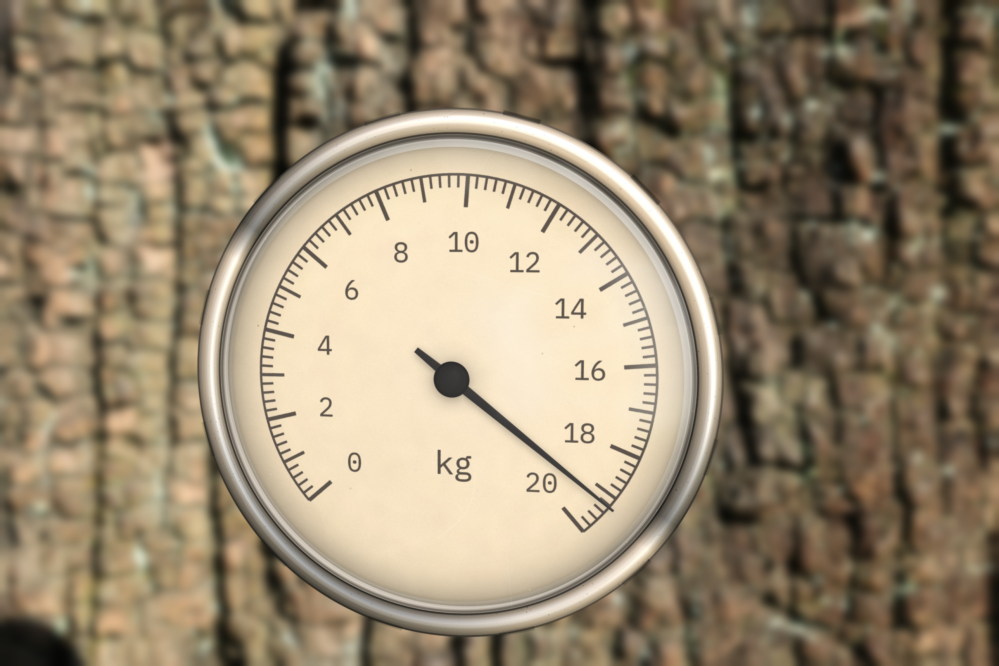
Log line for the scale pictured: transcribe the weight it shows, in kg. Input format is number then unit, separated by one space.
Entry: 19.2 kg
